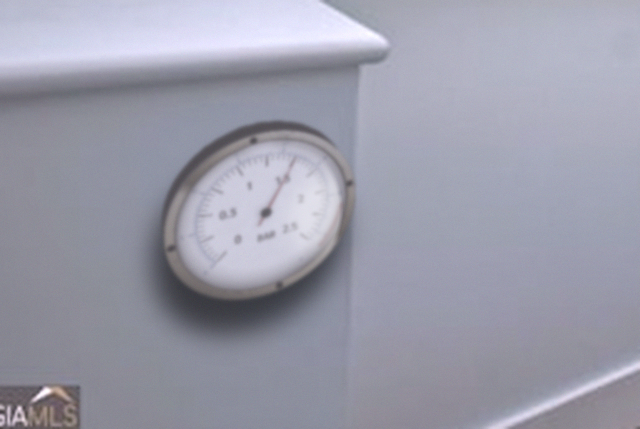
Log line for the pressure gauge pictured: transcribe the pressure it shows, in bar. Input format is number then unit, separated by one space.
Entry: 1.5 bar
